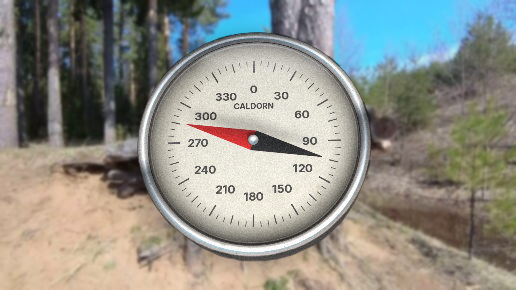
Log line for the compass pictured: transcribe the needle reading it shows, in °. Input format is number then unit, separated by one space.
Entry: 285 °
